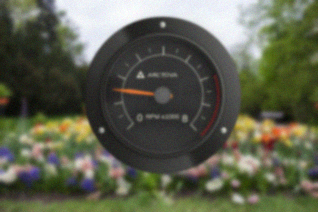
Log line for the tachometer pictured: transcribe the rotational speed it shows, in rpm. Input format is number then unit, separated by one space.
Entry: 1500 rpm
